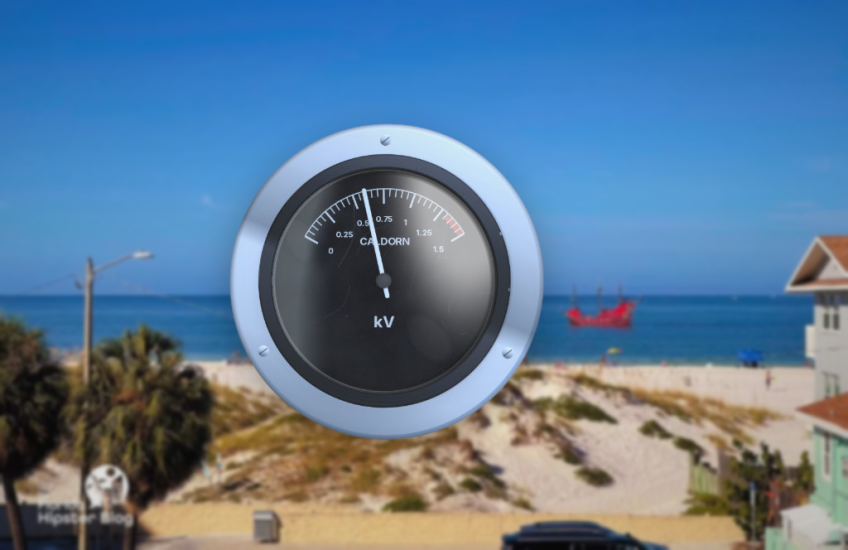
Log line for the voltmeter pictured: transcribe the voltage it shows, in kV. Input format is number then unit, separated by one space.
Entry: 0.6 kV
